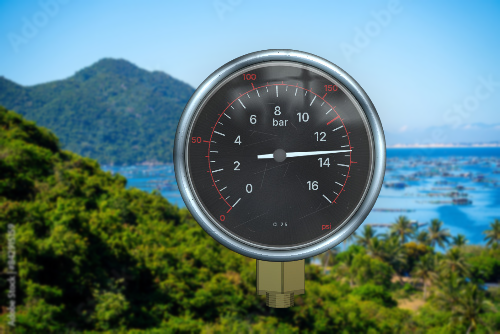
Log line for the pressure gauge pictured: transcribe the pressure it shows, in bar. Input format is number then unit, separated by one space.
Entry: 13.25 bar
